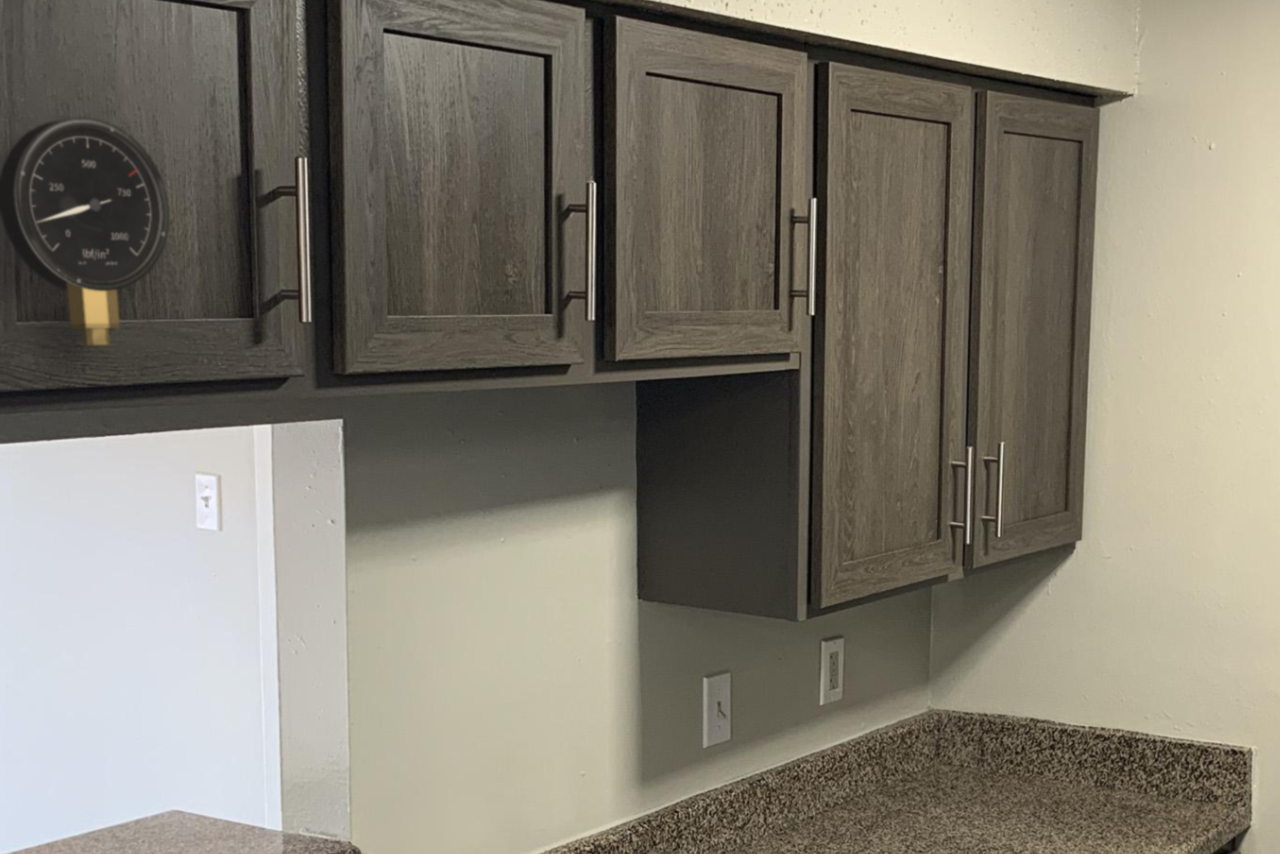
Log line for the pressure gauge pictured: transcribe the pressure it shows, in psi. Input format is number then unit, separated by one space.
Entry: 100 psi
